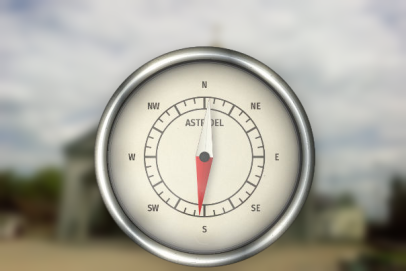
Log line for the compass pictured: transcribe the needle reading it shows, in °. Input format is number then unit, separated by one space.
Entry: 185 °
